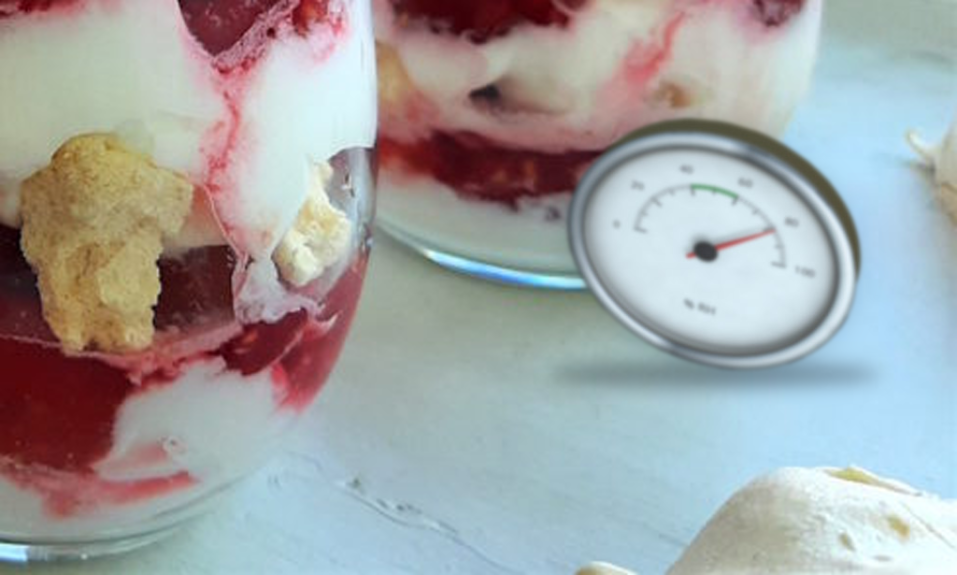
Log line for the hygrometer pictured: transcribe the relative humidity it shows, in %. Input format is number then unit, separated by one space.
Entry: 80 %
